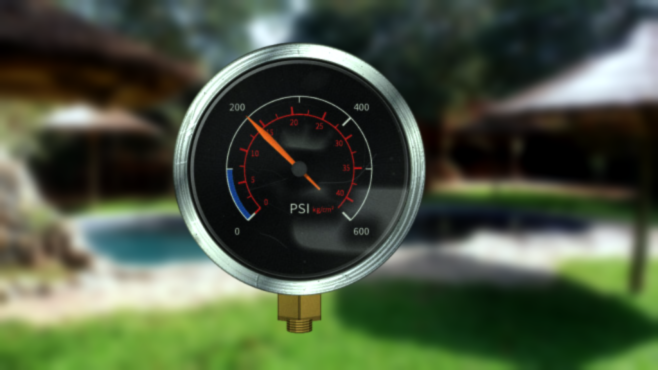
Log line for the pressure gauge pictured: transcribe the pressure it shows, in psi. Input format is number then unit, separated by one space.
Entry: 200 psi
